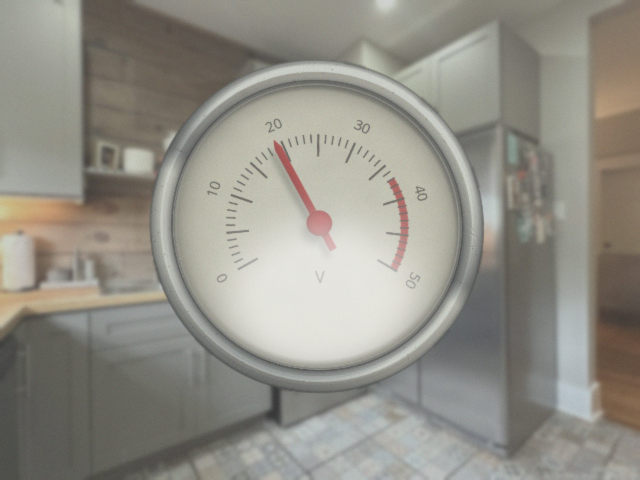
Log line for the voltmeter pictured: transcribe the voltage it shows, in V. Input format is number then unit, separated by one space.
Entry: 19 V
